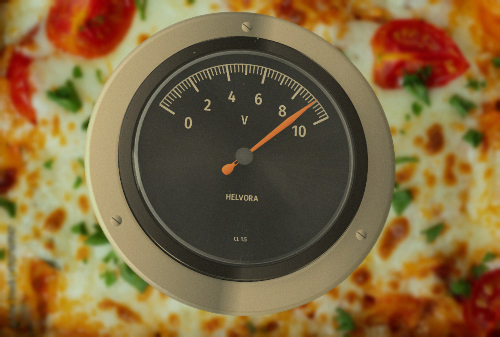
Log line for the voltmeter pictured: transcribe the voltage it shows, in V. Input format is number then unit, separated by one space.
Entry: 9 V
